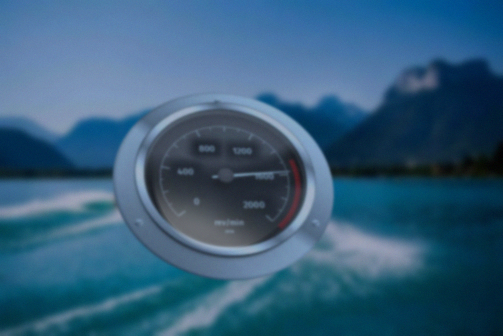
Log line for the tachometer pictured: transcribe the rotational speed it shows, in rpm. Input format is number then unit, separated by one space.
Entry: 1600 rpm
